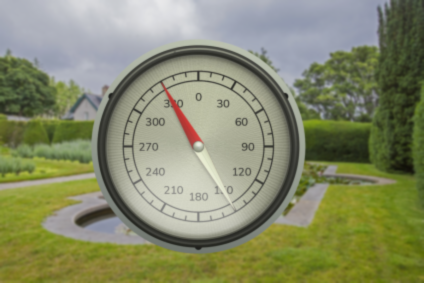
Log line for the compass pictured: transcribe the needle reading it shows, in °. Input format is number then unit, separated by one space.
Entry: 330 °
